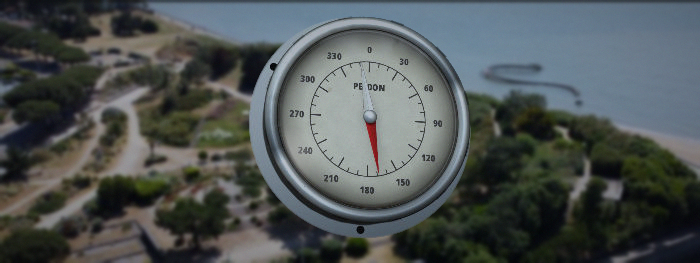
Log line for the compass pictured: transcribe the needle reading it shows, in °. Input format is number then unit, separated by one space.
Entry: 170 °
